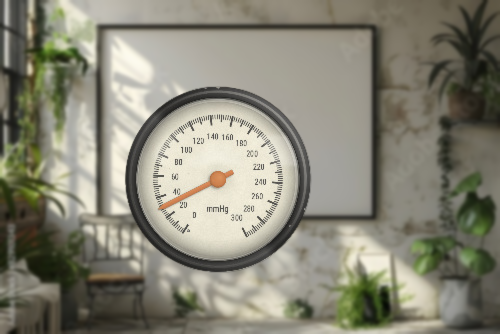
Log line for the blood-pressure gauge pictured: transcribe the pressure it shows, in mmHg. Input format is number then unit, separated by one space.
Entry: 30 mmHg
